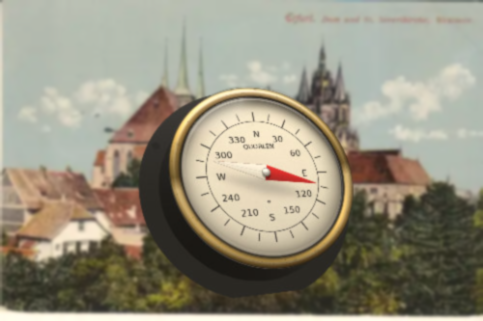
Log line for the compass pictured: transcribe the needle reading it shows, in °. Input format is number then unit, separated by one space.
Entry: 105 °
